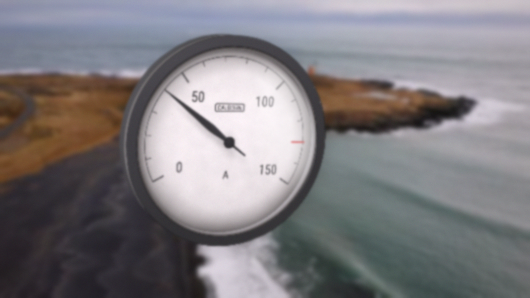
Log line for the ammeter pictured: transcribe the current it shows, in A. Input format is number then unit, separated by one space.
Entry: 40 A
